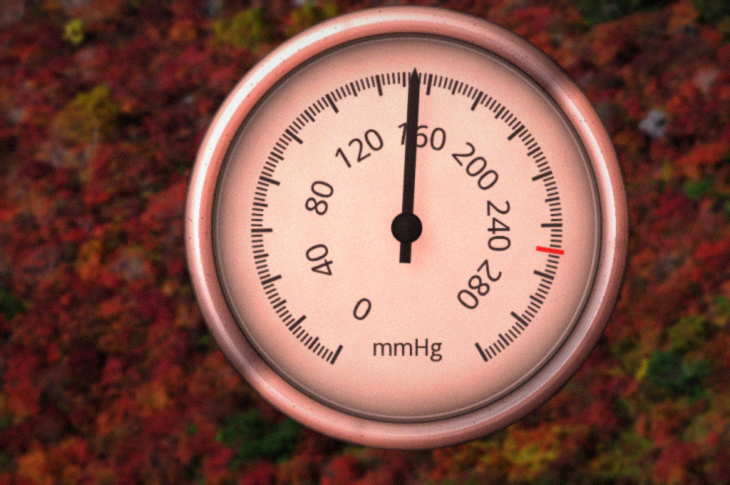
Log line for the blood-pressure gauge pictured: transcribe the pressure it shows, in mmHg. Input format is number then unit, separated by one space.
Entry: 154 mmHg
